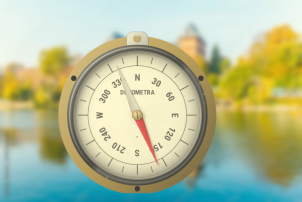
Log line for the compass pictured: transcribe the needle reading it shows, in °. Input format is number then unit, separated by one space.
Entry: 157.5 °
